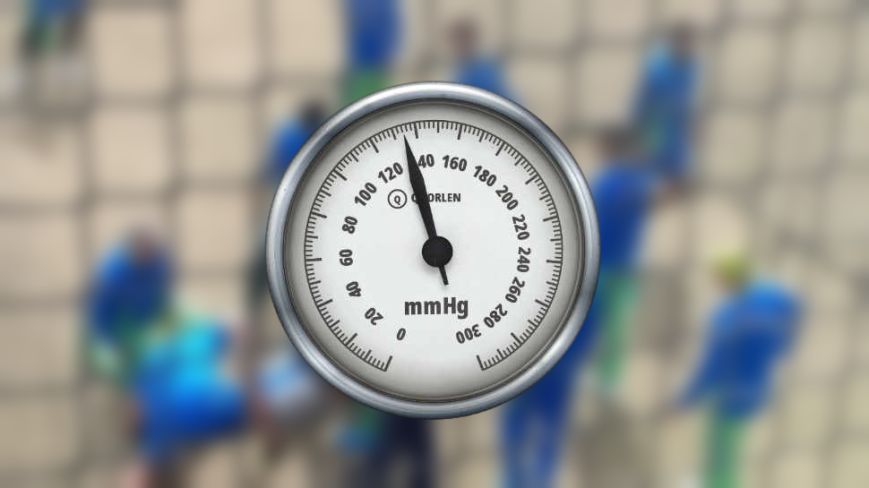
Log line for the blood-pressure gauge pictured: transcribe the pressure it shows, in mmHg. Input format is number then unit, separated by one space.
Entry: 134 mmHg
